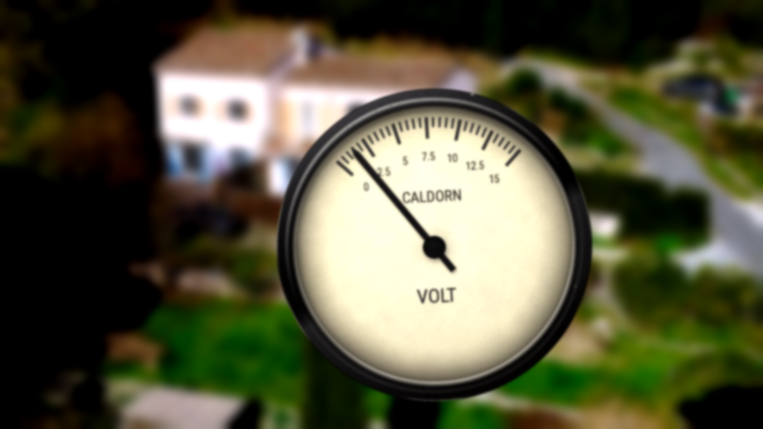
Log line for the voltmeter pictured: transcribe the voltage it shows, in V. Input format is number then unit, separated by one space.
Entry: 1.5 V
